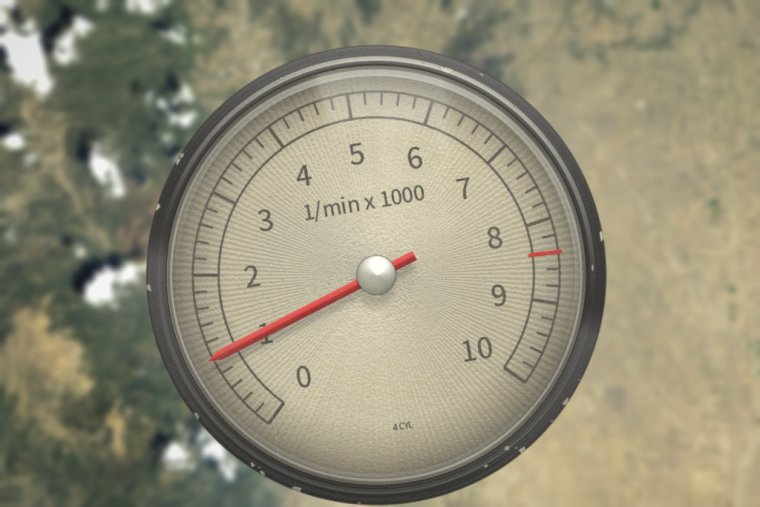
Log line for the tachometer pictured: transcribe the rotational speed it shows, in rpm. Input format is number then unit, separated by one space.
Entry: 1000 rpm
